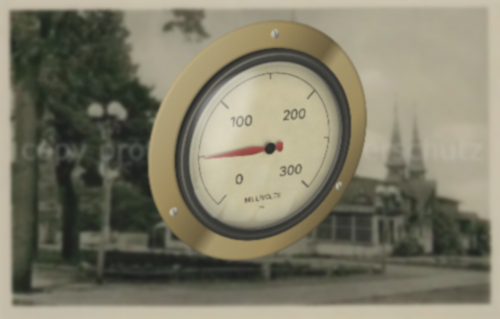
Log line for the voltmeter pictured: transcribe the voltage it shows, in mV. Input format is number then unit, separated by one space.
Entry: 50 mV
